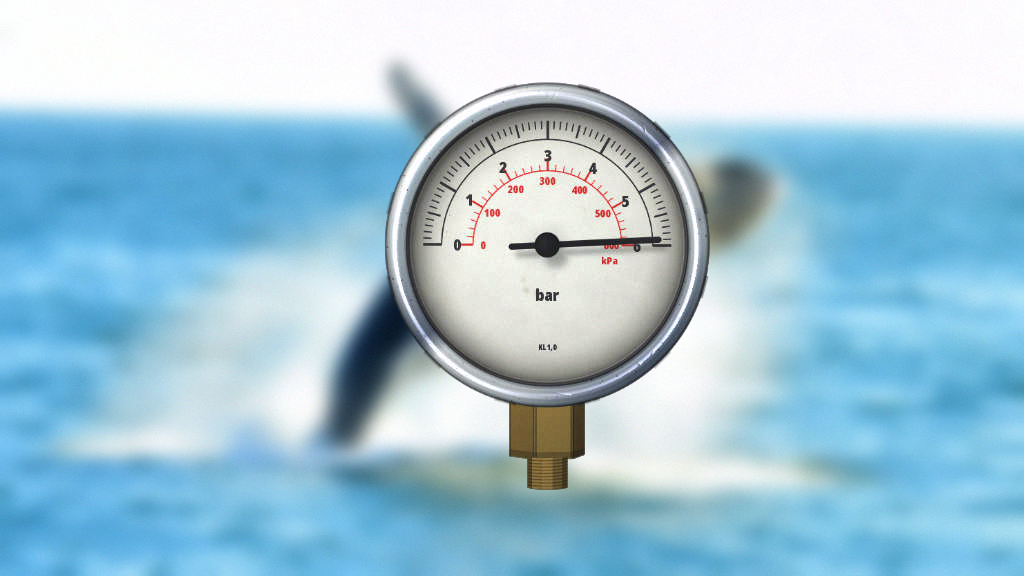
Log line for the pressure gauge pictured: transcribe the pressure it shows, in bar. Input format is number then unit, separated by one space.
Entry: 5.9 bar
